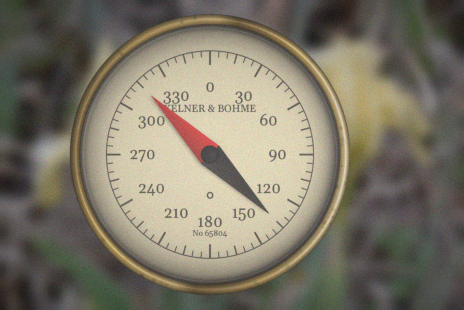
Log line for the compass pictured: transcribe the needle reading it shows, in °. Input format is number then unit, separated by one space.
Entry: 315 °
